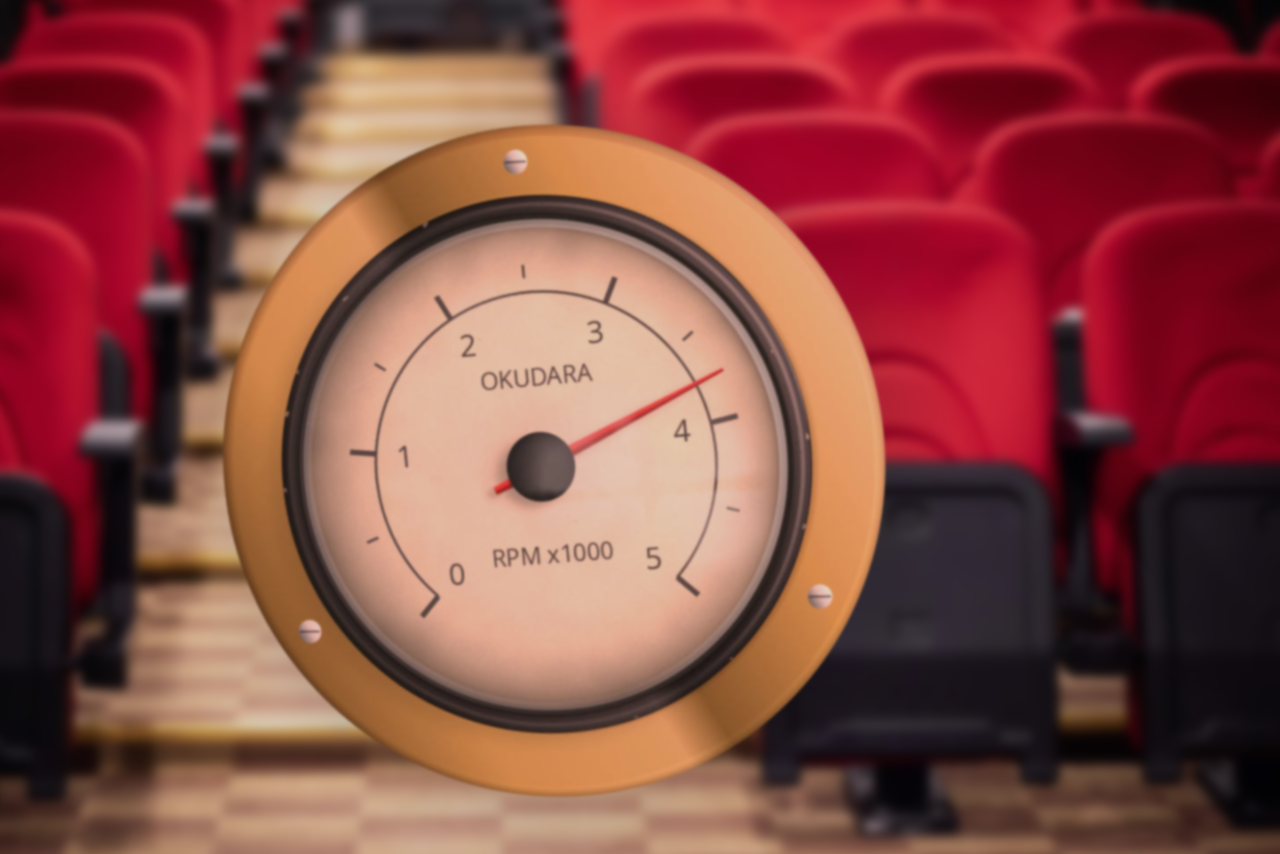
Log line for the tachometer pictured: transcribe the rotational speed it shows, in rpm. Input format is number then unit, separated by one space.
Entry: 3750 rpm
